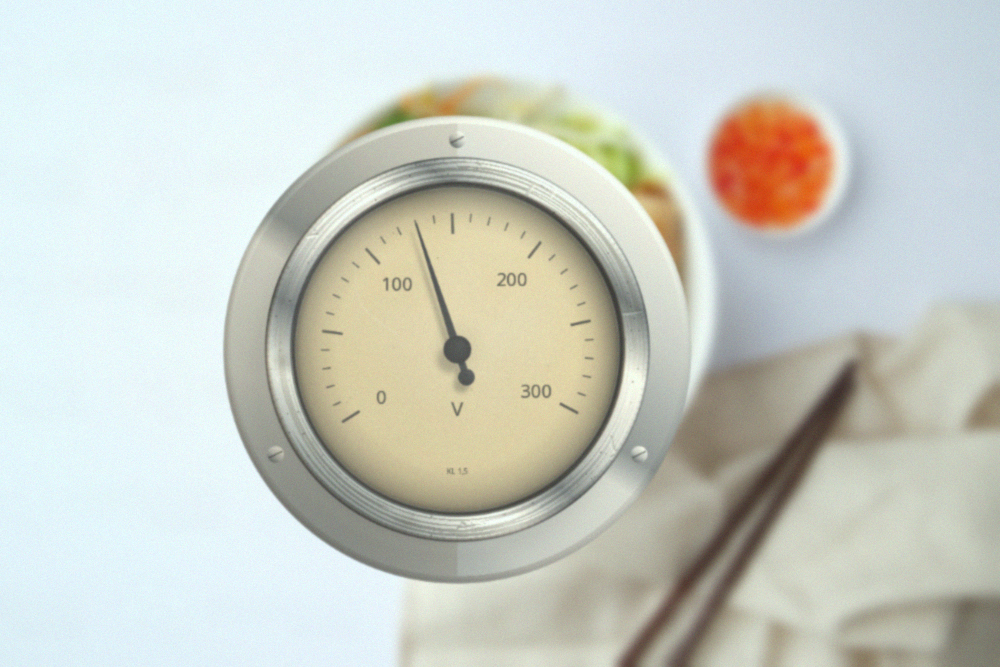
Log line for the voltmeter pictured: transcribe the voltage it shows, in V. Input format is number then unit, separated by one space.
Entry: 130 V
